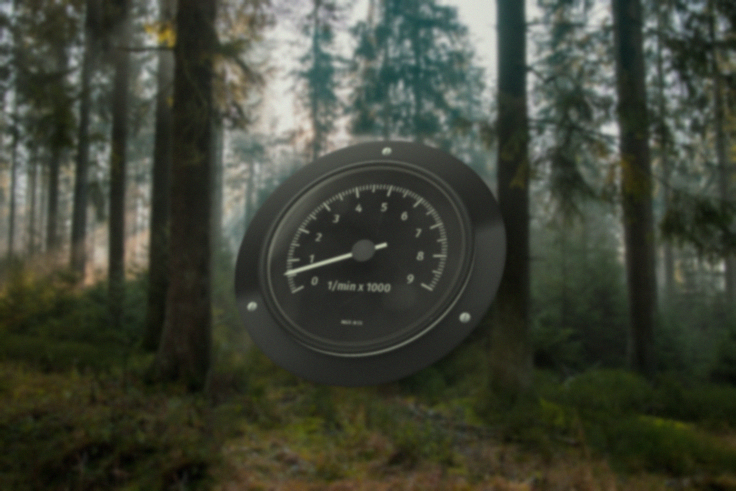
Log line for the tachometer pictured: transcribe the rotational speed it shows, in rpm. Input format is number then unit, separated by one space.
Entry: 500 rpm
